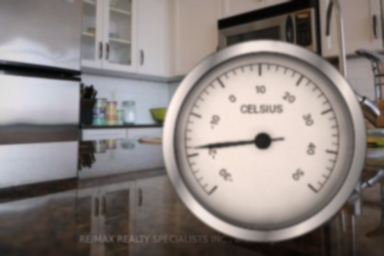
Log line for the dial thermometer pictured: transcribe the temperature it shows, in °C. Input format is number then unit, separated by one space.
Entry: -18 °C
